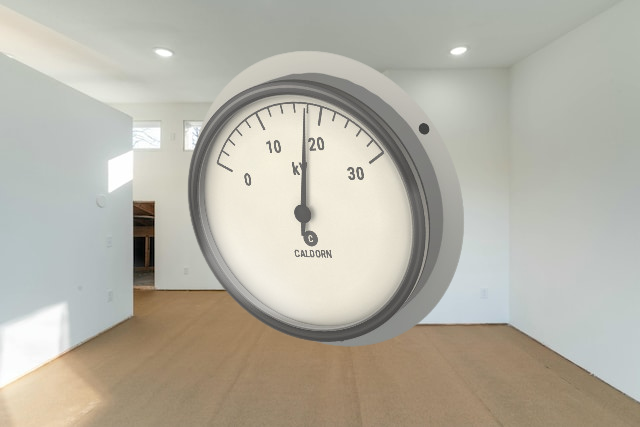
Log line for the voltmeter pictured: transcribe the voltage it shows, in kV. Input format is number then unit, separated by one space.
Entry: 18 kV
